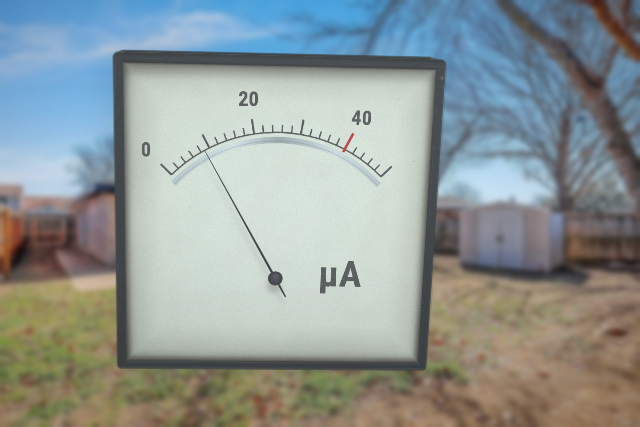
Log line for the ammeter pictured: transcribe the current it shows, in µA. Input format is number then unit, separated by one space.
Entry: 9 µA
